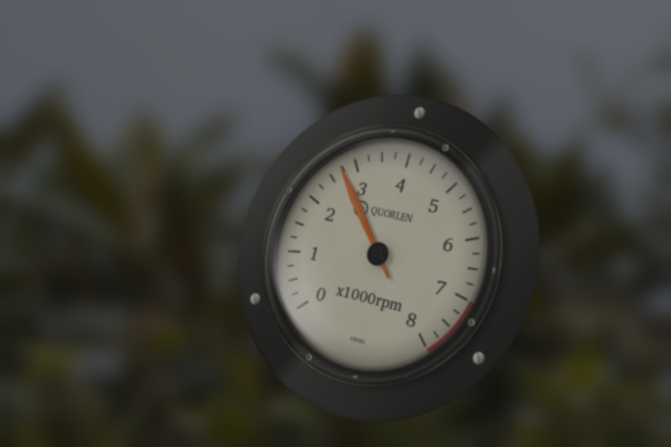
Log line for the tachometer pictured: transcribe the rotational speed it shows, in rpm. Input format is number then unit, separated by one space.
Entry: 2750 rpm
